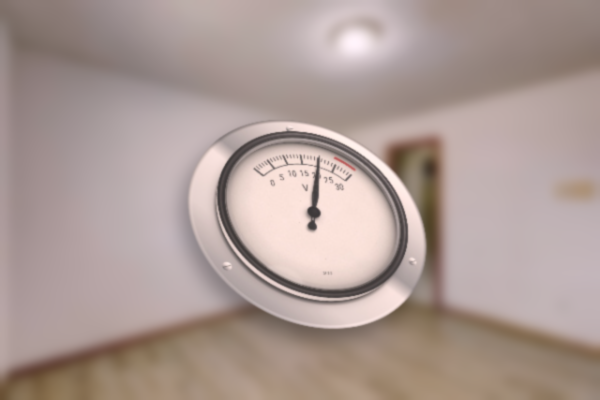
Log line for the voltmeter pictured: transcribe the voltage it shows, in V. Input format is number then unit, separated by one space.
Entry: 20 V
